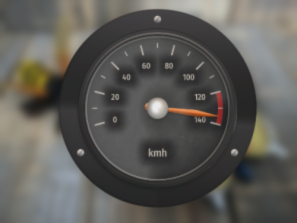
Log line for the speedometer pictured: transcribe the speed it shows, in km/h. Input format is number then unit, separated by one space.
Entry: 135 km/h
